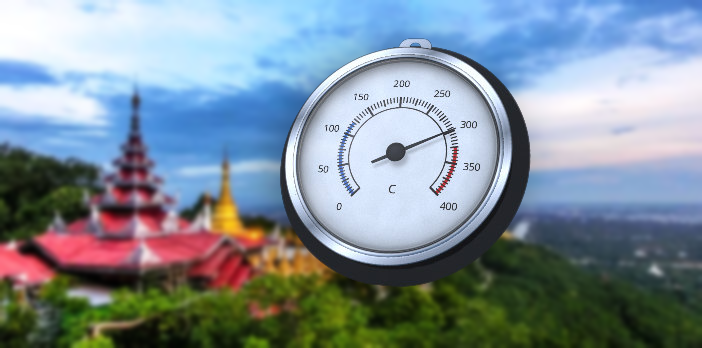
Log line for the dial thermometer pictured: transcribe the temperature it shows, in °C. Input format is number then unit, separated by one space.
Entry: 300 °C
